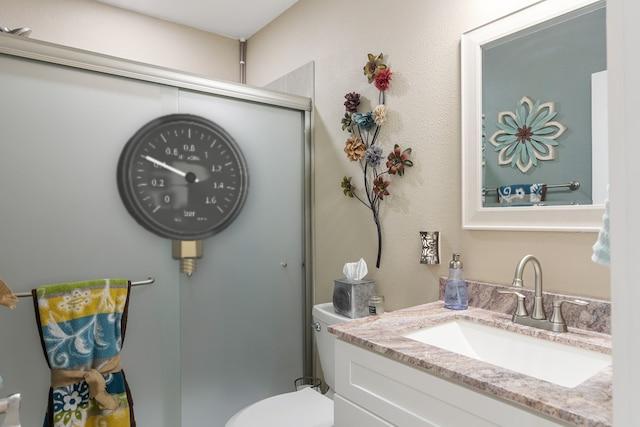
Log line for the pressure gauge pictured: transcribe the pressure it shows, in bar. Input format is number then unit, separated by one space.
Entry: 0.4 bar
